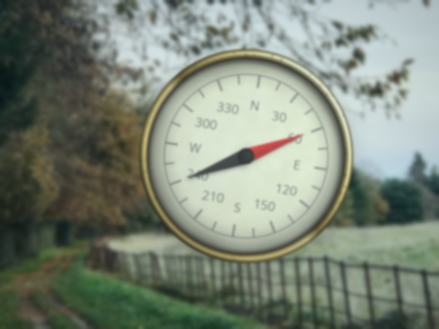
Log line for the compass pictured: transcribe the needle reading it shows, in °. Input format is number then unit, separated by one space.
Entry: 60 °
